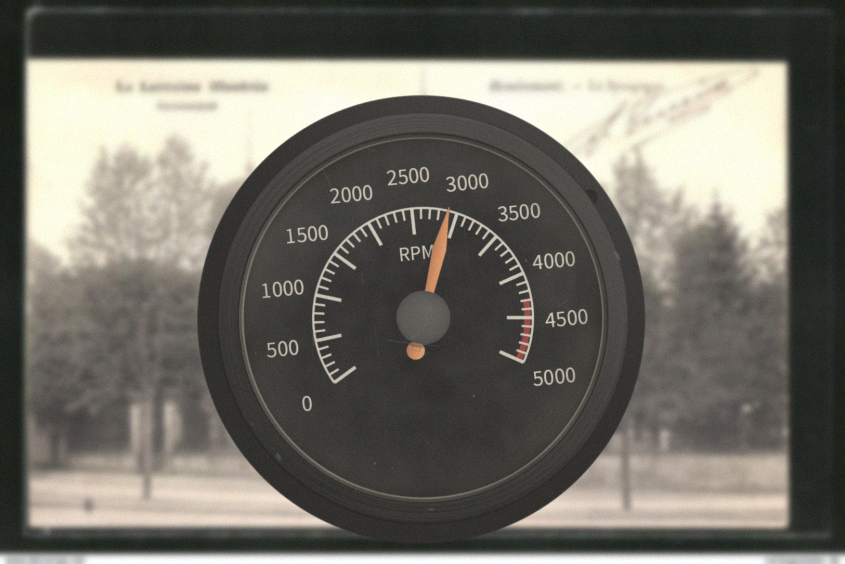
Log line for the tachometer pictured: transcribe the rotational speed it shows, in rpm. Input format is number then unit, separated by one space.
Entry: 2900 rpm
